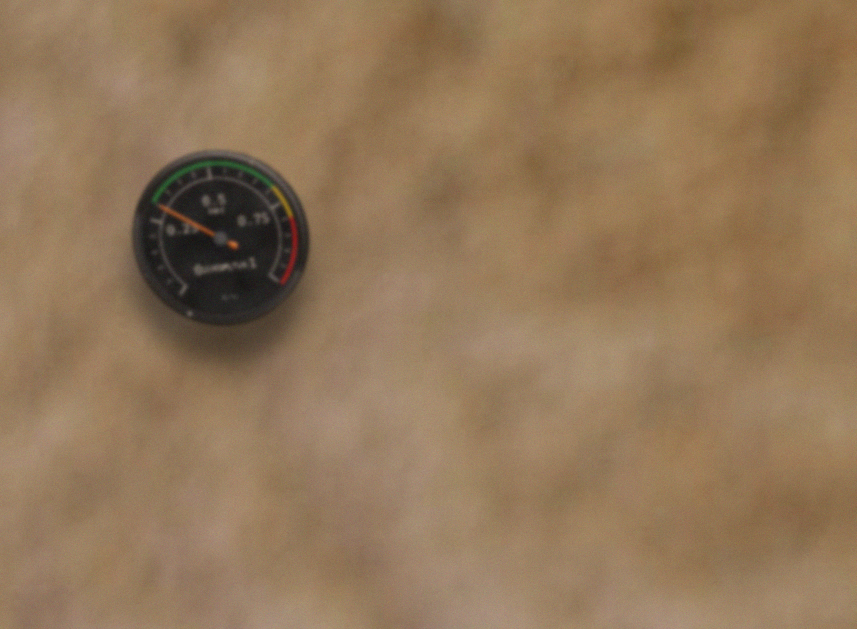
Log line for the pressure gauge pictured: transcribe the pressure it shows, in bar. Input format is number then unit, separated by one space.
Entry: 0.3 bar
